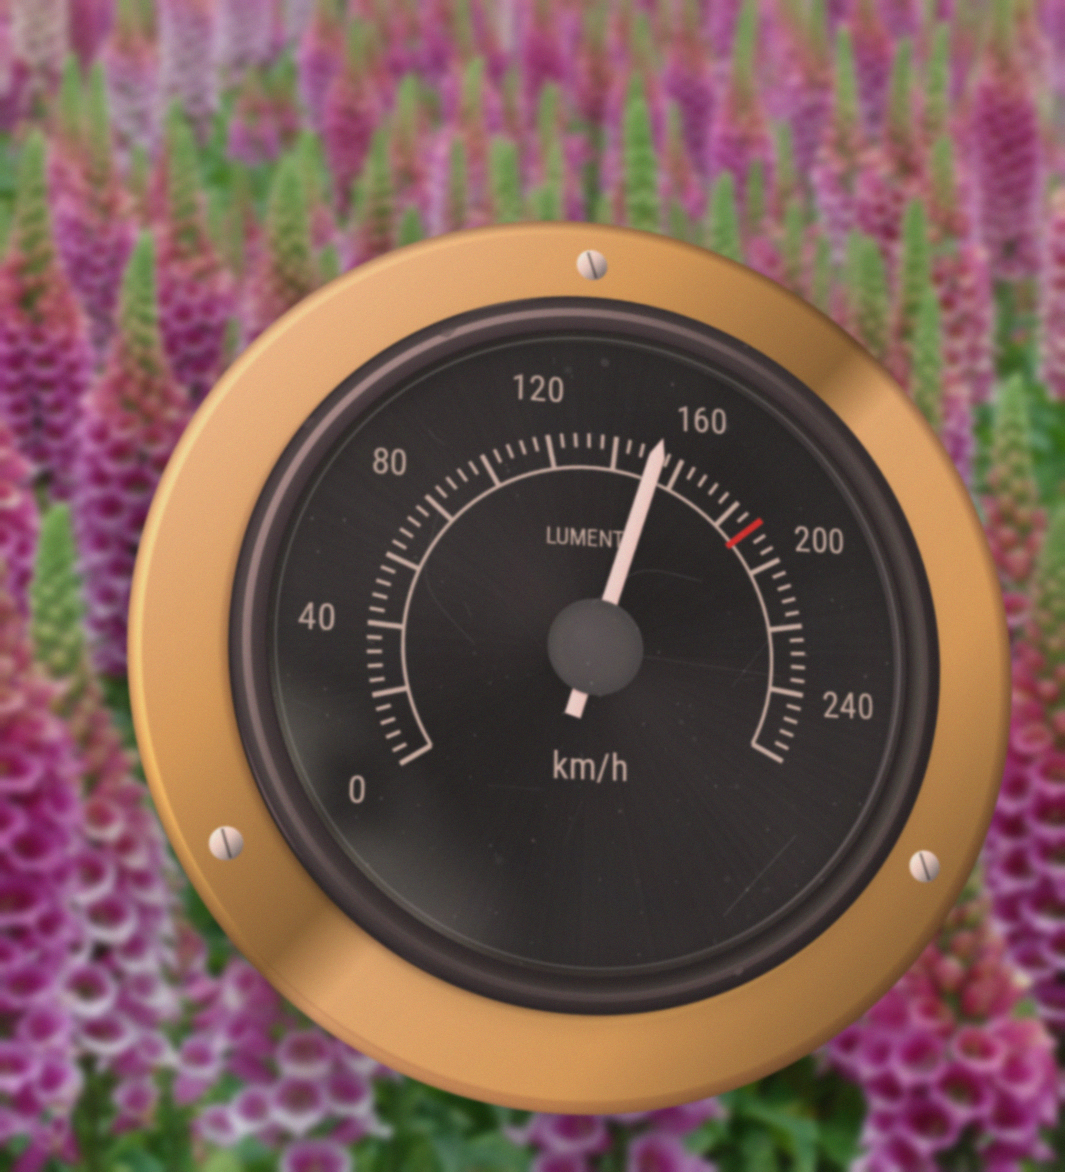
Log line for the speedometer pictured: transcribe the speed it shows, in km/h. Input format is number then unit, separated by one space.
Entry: 152 km/h
